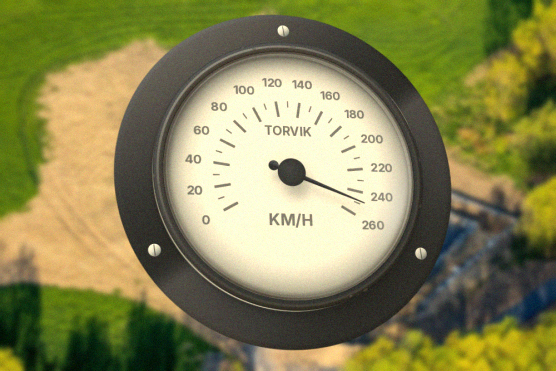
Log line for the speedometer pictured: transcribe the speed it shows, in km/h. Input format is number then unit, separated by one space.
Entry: 250 km/h
